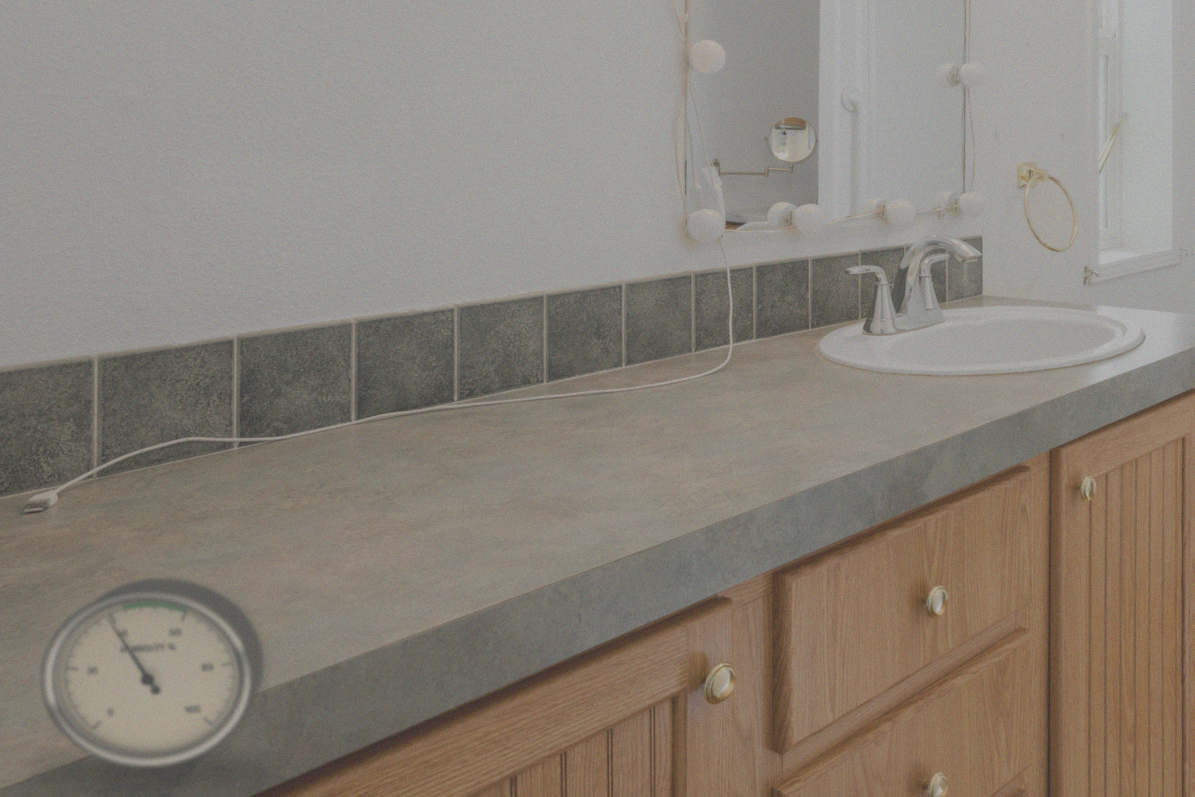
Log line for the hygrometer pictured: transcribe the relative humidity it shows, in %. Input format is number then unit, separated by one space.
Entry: 40 %
